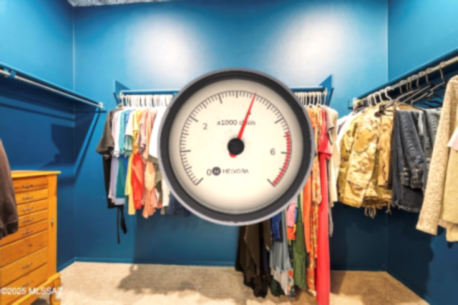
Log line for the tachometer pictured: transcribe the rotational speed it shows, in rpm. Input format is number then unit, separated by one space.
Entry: 4000 rpm
